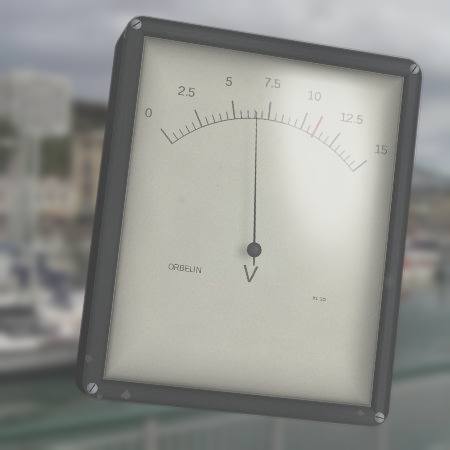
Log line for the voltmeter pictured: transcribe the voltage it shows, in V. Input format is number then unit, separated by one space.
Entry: 6.5 V
